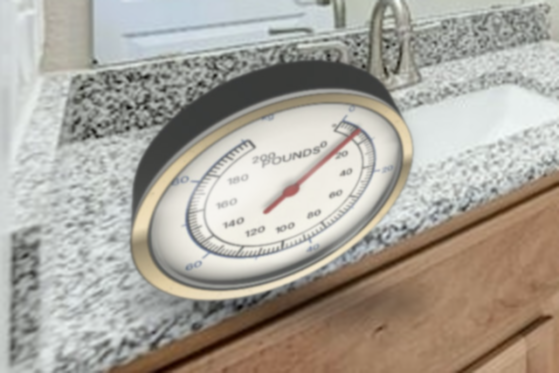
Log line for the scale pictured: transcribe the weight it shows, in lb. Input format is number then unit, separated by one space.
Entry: 10 lb
